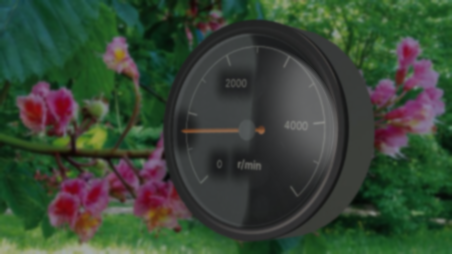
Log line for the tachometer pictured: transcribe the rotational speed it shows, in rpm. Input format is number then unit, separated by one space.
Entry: 750 rpm
